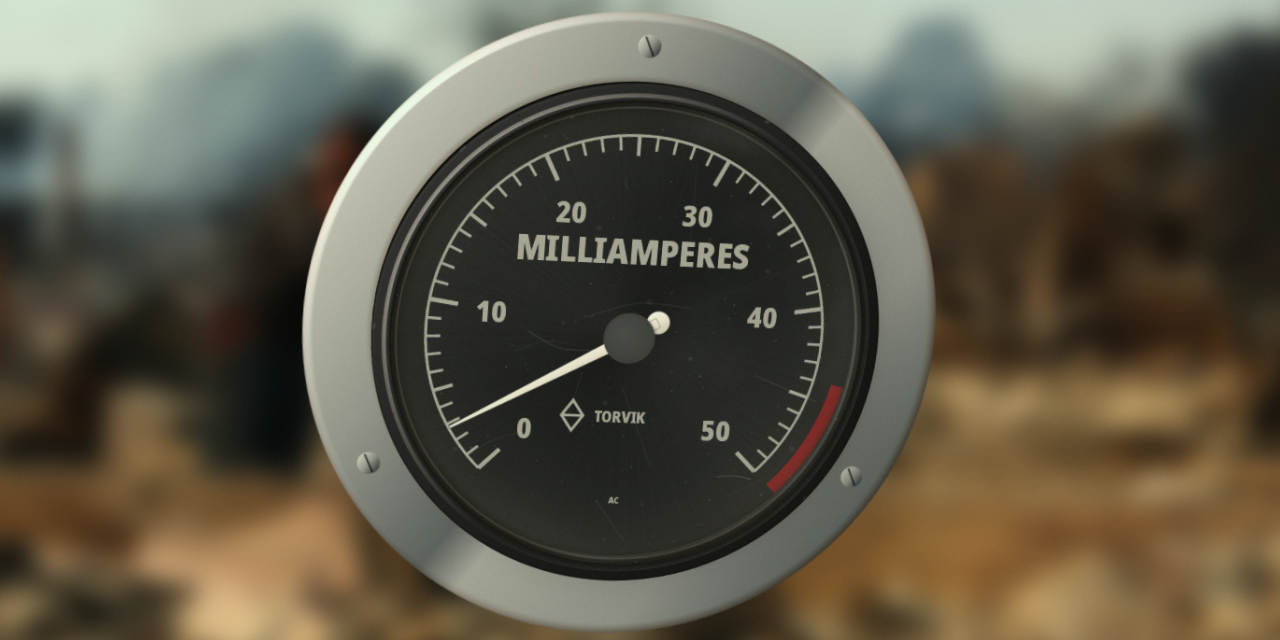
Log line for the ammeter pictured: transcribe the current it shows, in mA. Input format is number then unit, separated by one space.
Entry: 3 mA
